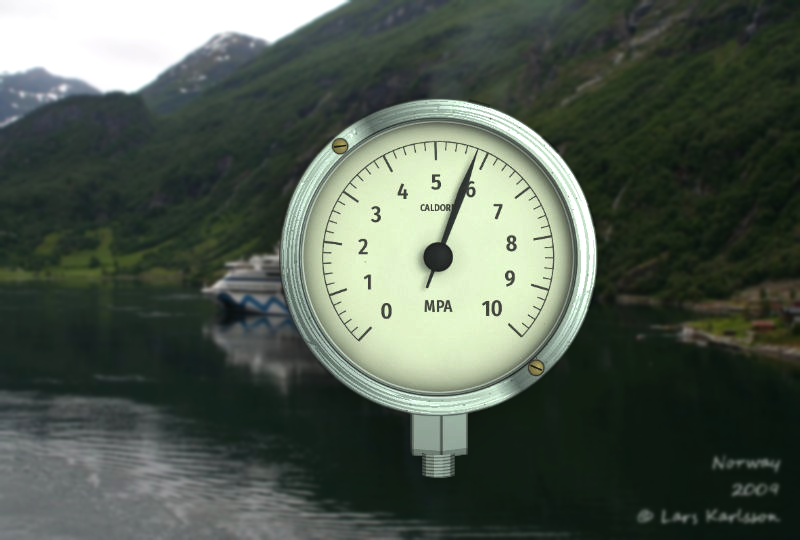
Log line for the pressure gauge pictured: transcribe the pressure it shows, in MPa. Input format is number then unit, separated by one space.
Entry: 5.8 MPa
